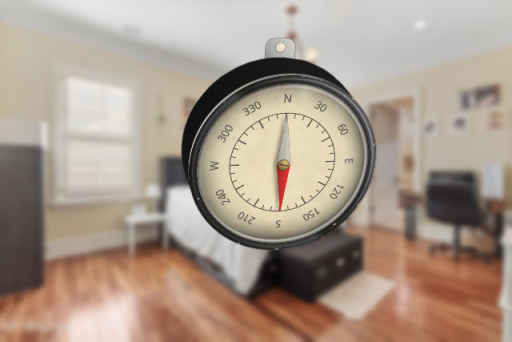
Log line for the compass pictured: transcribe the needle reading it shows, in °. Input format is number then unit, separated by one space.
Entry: 180 °
